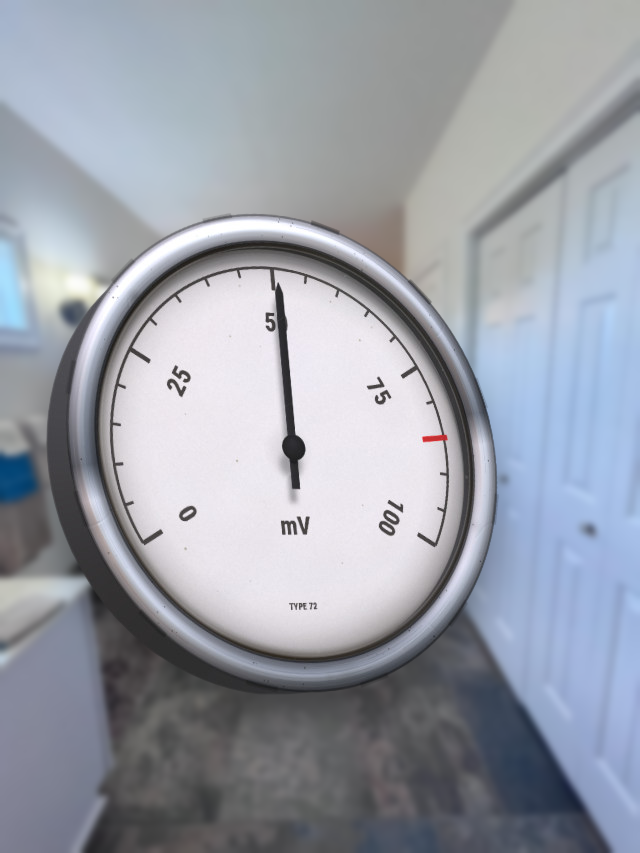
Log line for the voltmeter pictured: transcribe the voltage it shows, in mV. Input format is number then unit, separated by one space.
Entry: 50 mV
